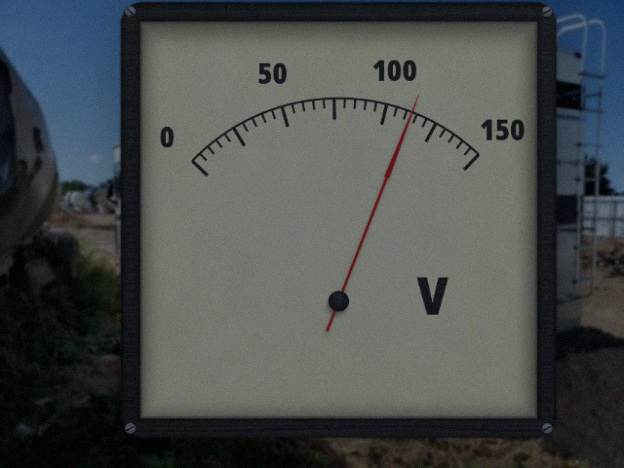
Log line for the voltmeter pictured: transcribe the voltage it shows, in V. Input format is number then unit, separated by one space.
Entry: 112.5 V
